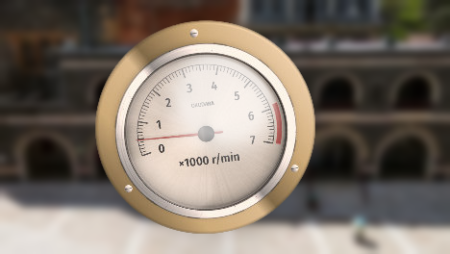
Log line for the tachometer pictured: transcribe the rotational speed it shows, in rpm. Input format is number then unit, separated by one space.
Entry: 500 rpm
